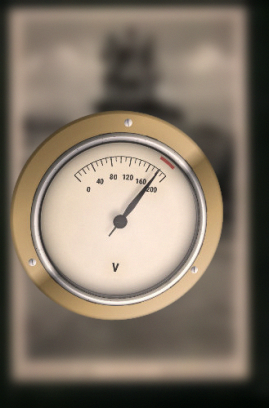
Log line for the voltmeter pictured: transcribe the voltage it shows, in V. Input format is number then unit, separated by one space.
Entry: 180 V
